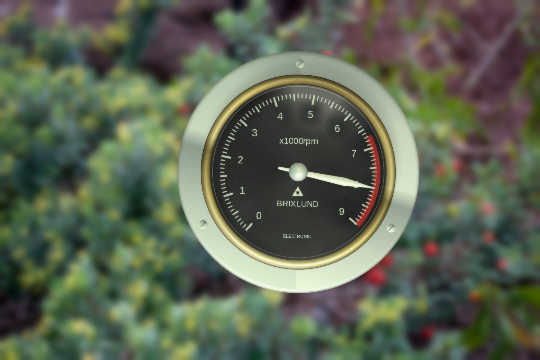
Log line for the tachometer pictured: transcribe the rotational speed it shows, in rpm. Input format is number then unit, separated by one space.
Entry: 8000 rpm
